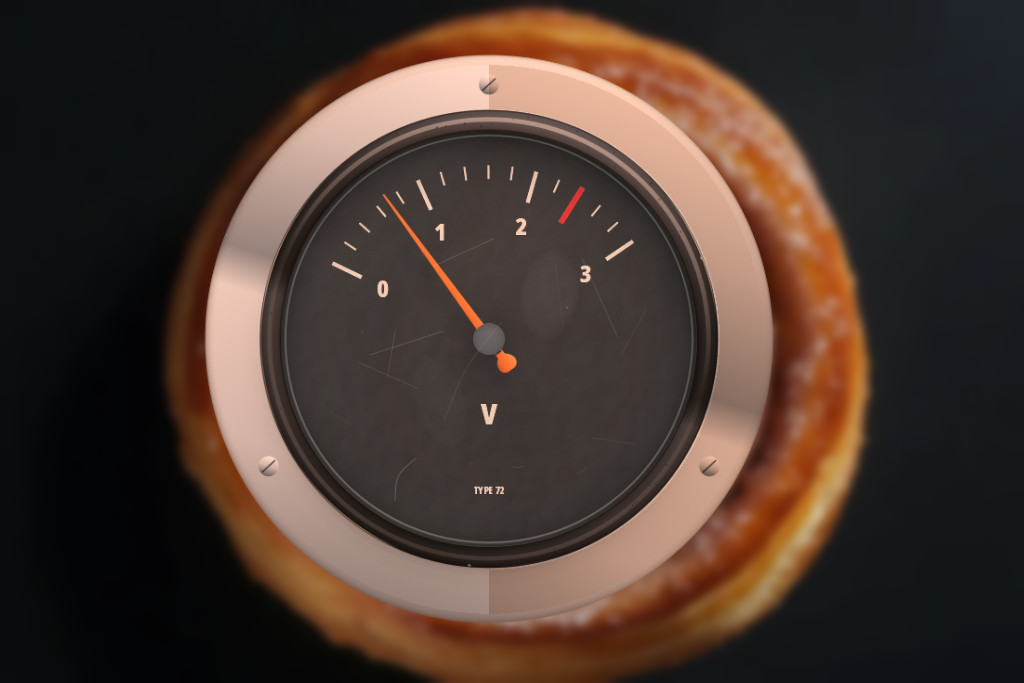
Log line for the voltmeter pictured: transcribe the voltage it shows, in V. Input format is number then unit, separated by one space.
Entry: 0.7 V
